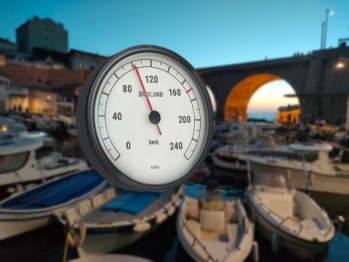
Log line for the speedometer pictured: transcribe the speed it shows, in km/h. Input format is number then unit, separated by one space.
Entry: 100 km/h
